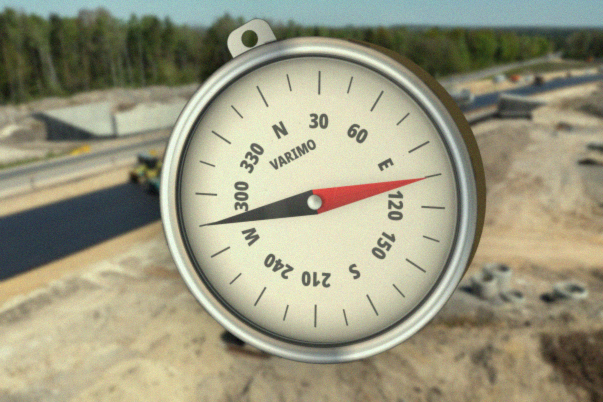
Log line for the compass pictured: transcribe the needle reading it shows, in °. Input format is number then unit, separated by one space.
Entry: 105 °
